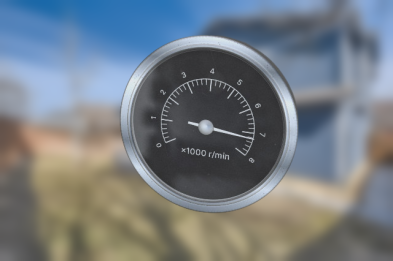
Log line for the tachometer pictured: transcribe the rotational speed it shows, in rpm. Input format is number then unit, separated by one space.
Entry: 7200 rpm
